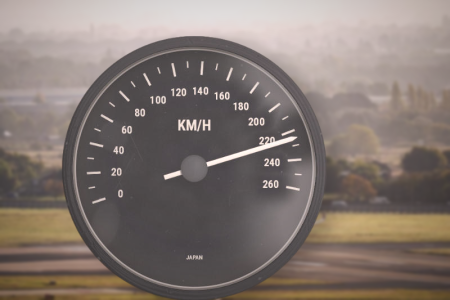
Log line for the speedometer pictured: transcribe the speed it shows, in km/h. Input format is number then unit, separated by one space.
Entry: 225 km/h
